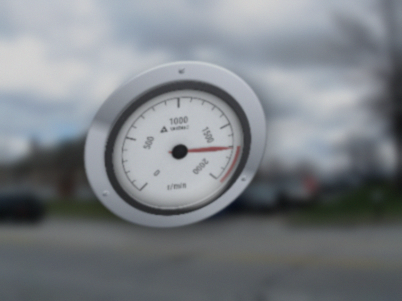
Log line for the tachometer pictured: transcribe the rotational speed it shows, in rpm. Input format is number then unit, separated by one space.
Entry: 1700 rpm
